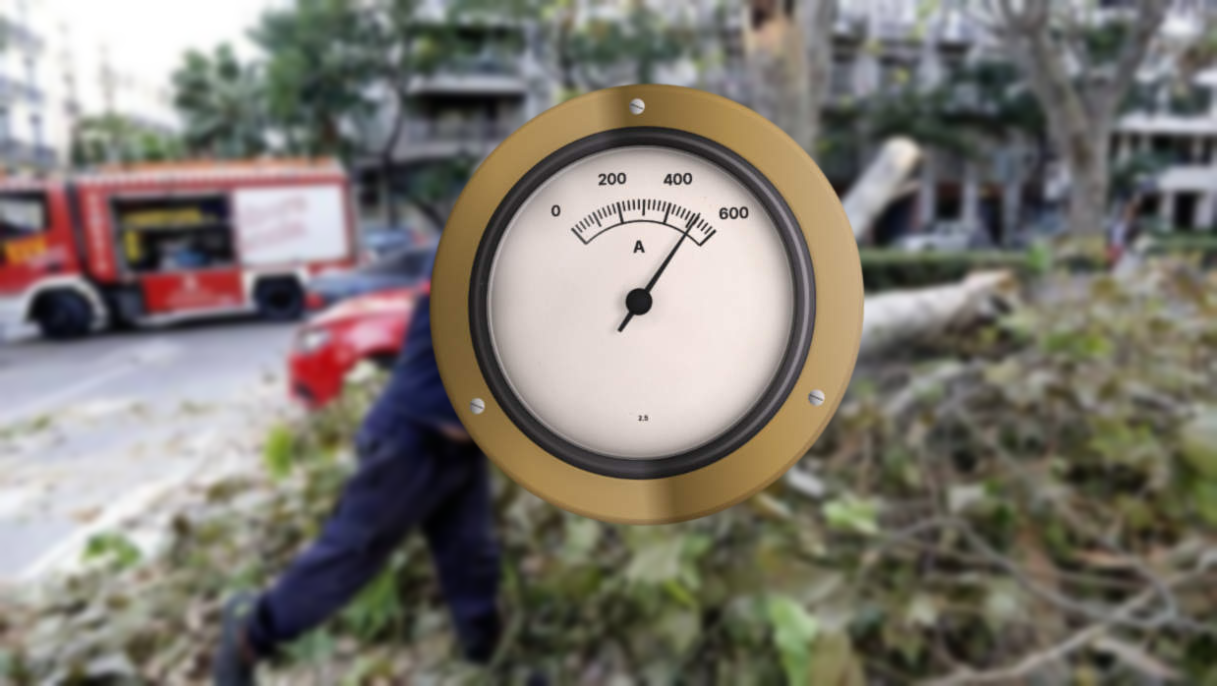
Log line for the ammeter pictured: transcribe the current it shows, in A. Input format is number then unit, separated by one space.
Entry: 520 A
